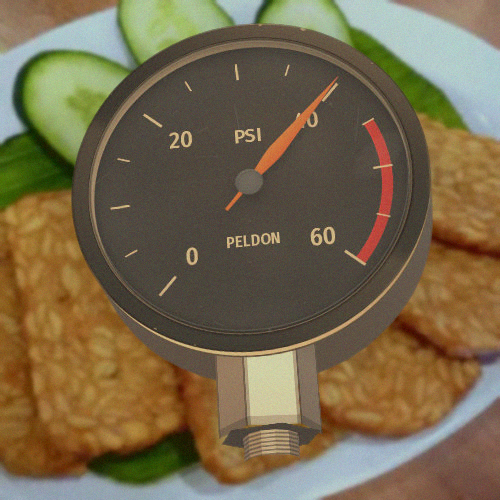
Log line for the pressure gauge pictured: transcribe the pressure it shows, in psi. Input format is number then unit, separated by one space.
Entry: 40 psi
